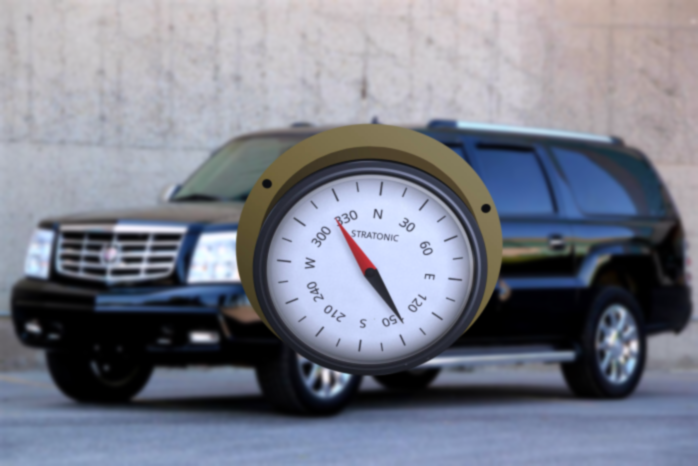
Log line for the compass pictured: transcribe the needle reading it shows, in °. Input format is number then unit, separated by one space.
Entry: 322.5 °
